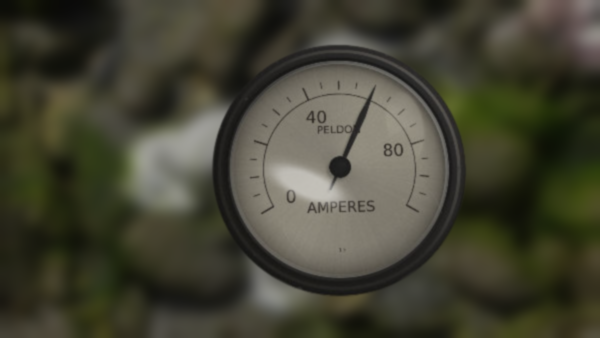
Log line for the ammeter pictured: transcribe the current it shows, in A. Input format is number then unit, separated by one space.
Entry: 60 A
